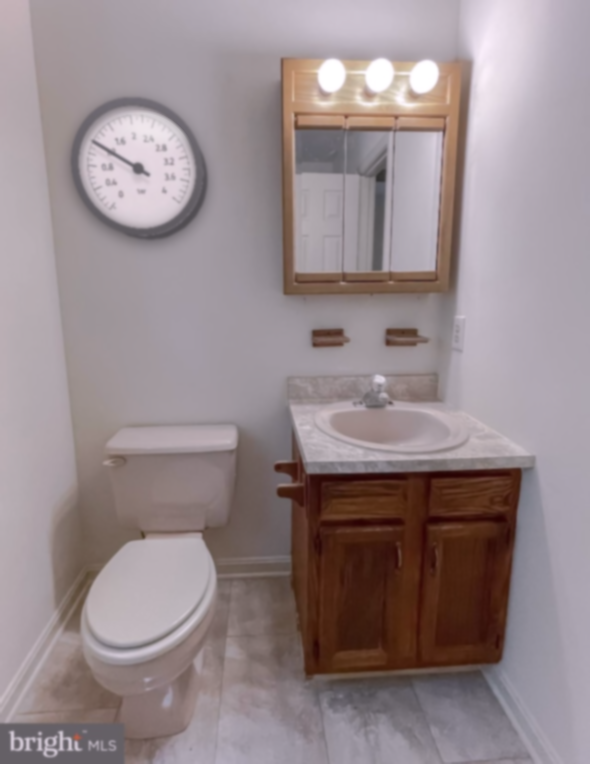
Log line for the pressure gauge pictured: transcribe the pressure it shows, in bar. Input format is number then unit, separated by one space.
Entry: 1.2 bar
